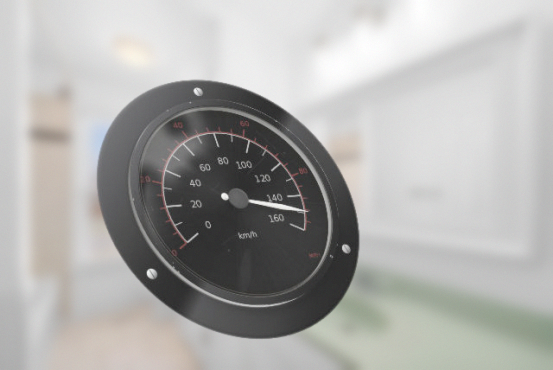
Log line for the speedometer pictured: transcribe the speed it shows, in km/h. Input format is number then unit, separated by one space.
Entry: 150 km/h
